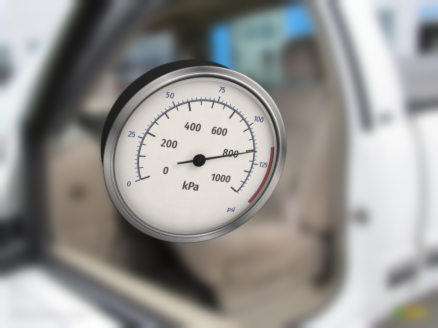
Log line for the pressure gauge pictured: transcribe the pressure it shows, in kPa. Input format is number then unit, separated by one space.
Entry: 800 kPa
